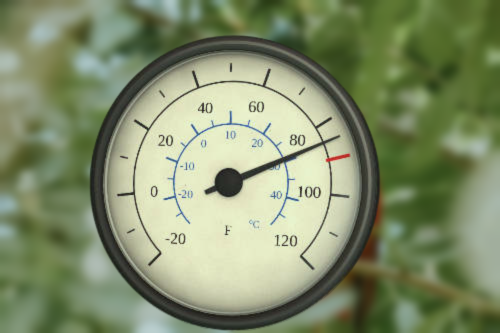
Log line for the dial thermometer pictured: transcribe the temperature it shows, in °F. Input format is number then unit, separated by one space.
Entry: 85 °F
